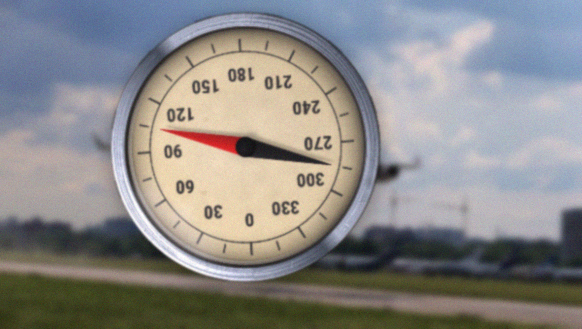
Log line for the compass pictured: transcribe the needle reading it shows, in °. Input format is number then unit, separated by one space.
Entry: 105 °
